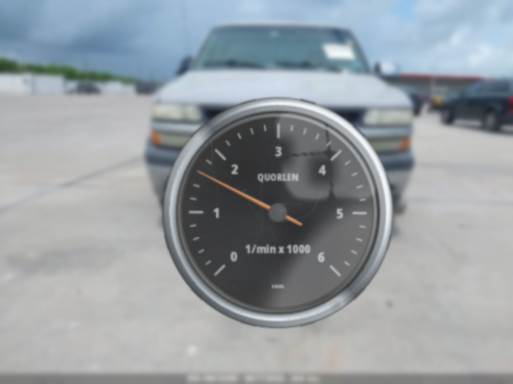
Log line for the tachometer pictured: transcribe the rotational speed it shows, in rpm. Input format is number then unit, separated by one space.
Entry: 1600 rpm
